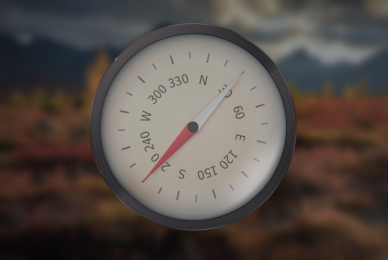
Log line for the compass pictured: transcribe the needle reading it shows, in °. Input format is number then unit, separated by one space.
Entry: 210 °
